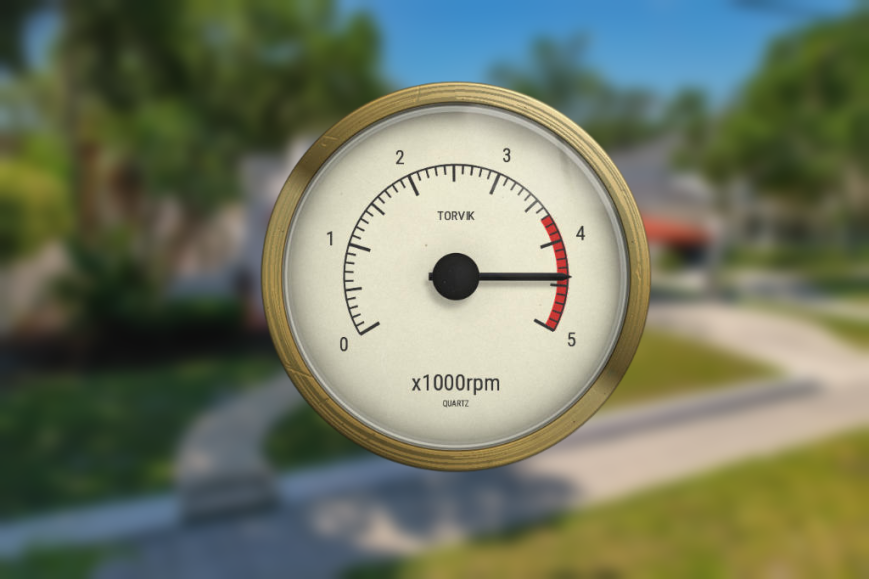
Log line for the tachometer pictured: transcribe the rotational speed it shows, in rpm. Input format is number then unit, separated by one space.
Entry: 4400 rpm
